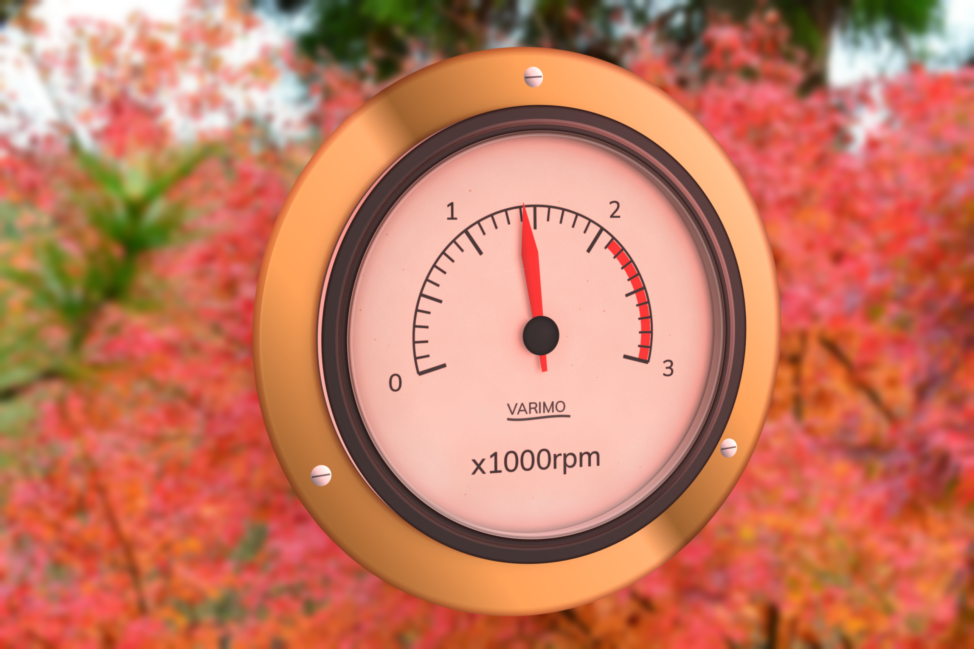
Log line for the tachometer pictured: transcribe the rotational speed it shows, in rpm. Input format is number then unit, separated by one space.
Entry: 1400 rpm
